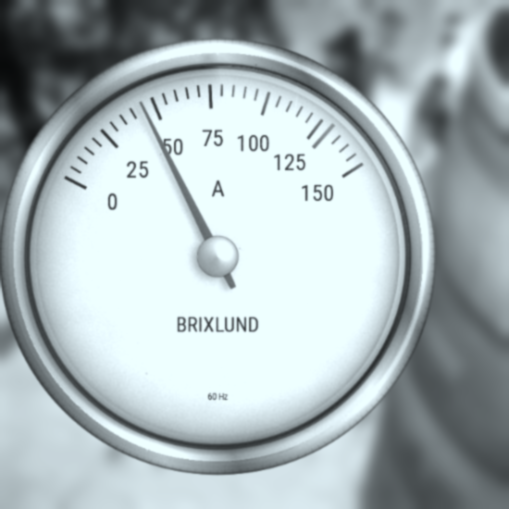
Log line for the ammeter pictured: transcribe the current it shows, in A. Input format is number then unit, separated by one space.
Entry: 45 A
